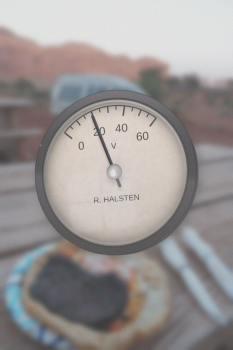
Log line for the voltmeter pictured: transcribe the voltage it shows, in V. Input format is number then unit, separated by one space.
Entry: 20 V
